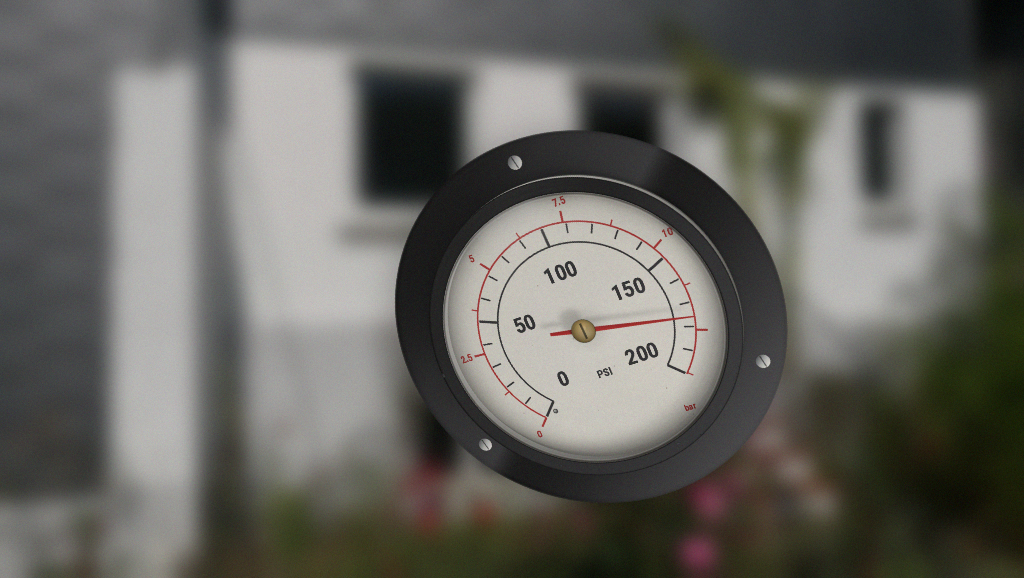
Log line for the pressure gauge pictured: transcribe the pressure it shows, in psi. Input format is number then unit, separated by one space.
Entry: 175 psi
